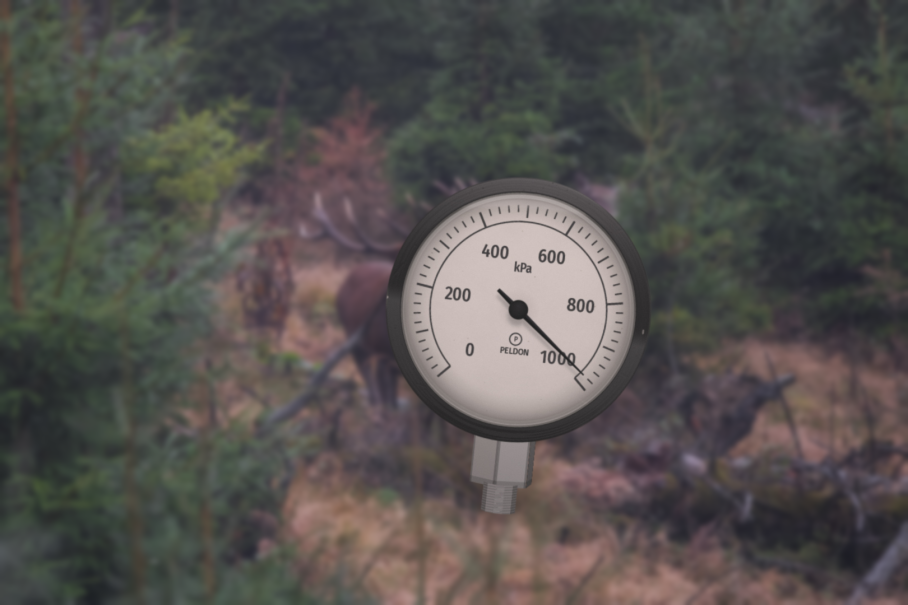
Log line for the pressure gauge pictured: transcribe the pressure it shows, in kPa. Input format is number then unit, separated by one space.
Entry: 980 kPa
